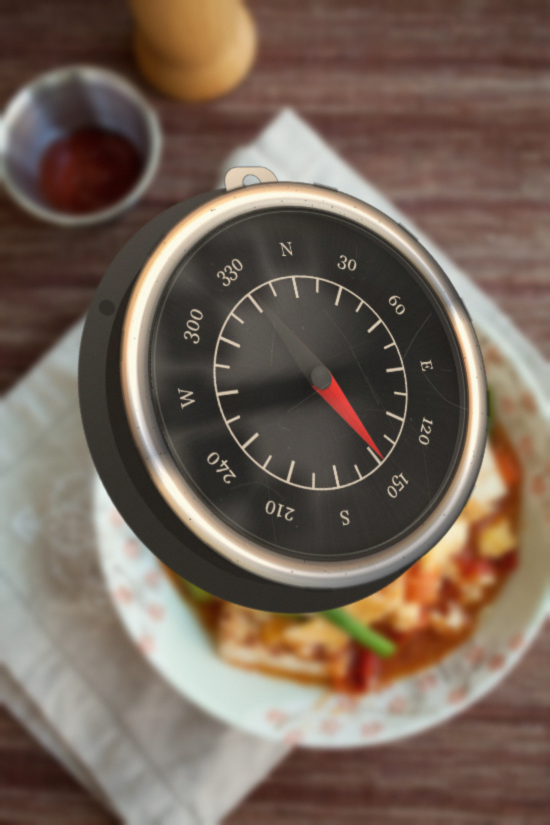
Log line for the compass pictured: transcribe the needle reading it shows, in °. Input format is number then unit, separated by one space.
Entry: 150 °
